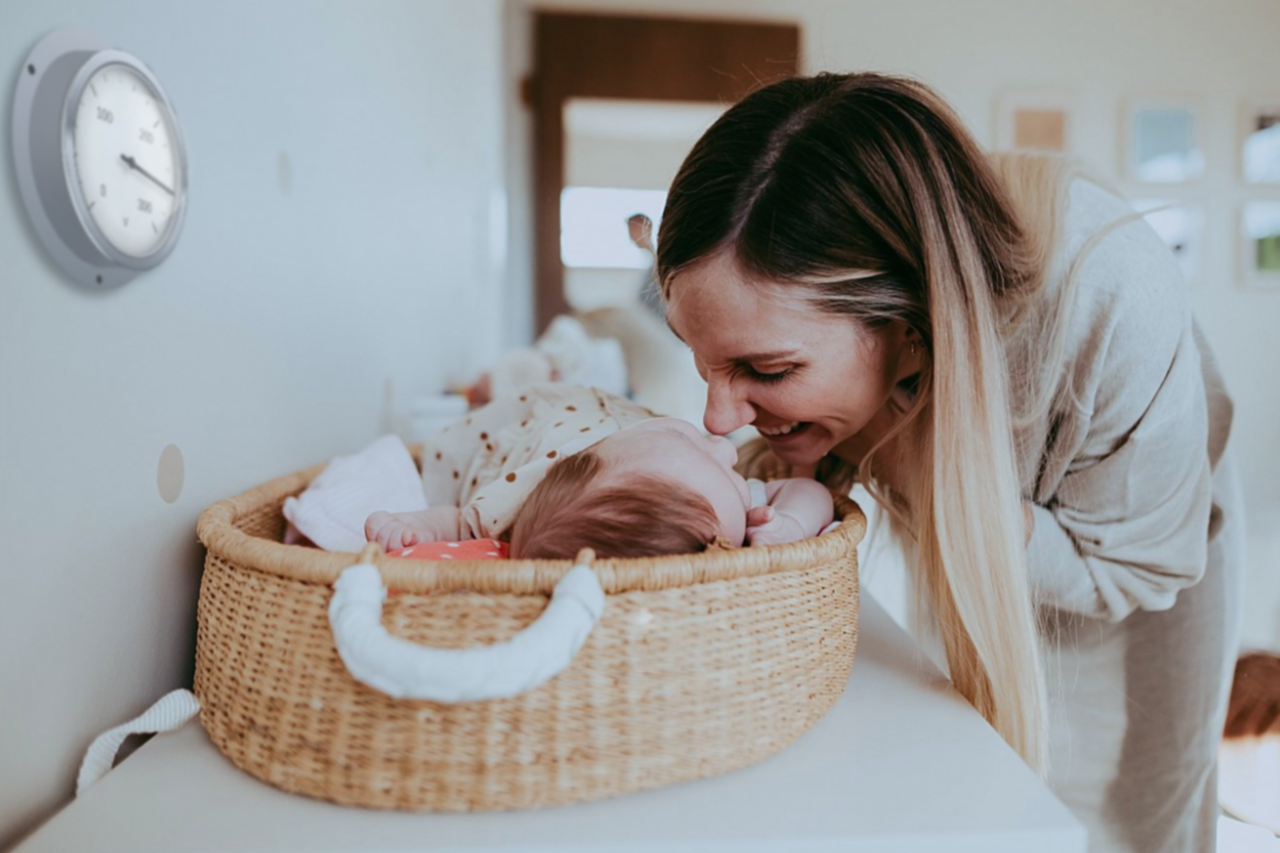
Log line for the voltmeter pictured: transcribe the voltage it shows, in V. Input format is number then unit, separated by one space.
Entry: 260 V
